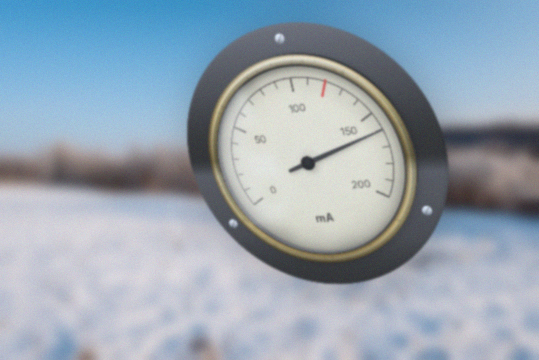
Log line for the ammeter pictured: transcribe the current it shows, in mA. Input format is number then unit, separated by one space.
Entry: 160 mA
